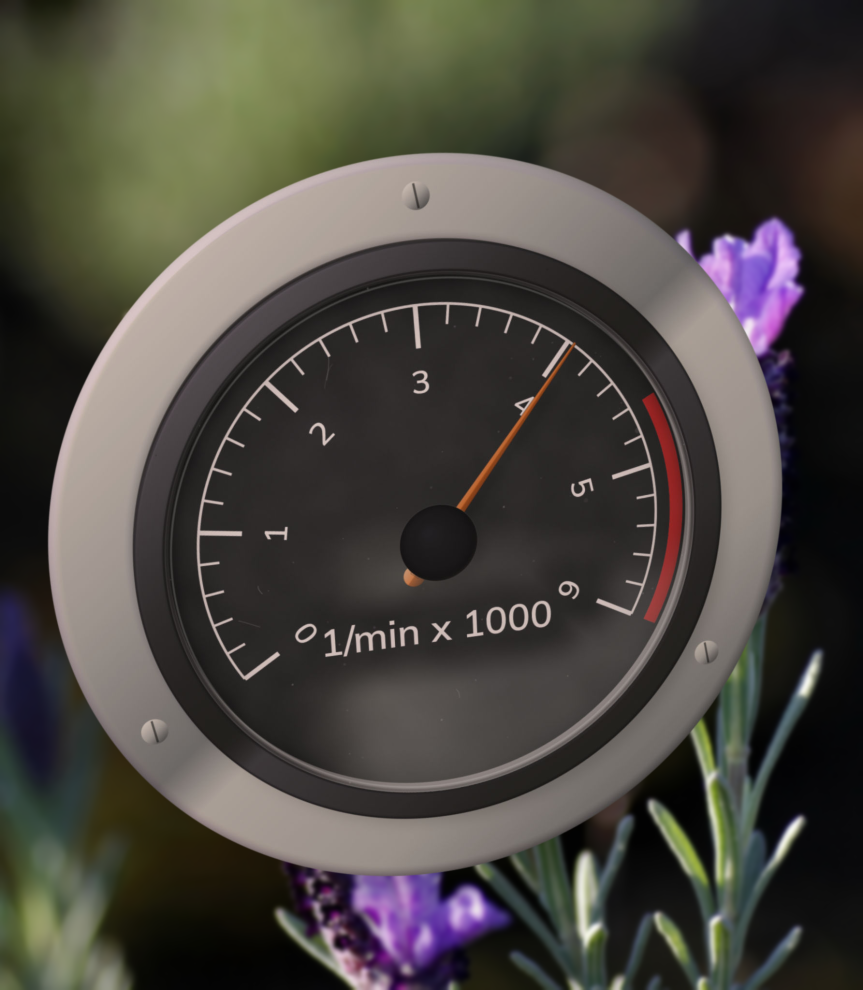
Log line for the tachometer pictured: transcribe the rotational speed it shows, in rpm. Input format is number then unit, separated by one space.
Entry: 4000 rpm
